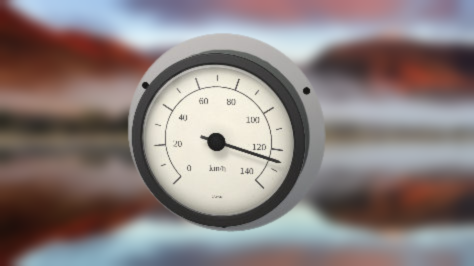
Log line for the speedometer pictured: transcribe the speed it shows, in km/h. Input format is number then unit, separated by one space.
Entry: 125 km/h
